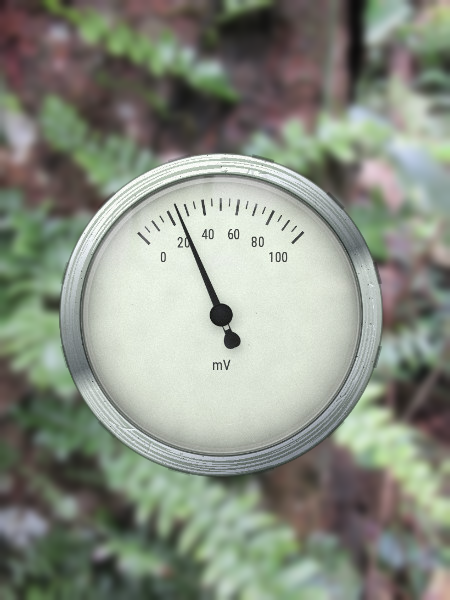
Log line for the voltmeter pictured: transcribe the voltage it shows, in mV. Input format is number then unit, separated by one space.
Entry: 25 mV
